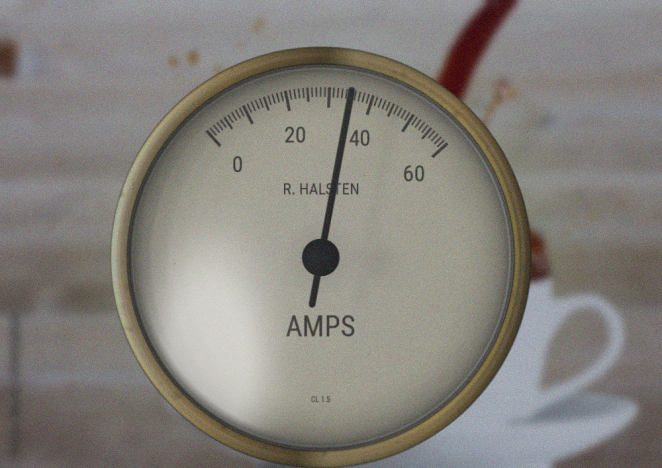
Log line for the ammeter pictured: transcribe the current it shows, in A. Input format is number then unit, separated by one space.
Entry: 35 A
